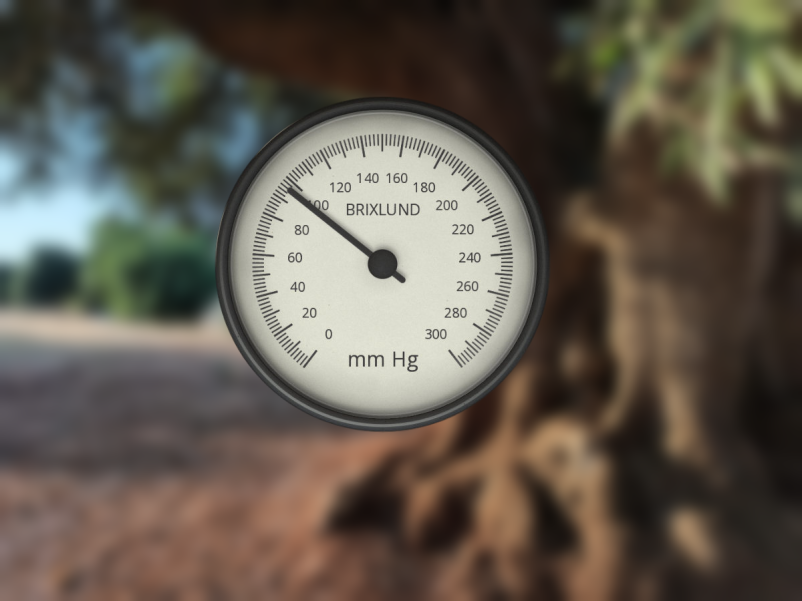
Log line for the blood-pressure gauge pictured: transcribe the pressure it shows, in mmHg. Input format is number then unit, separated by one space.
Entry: 96 mmHg
